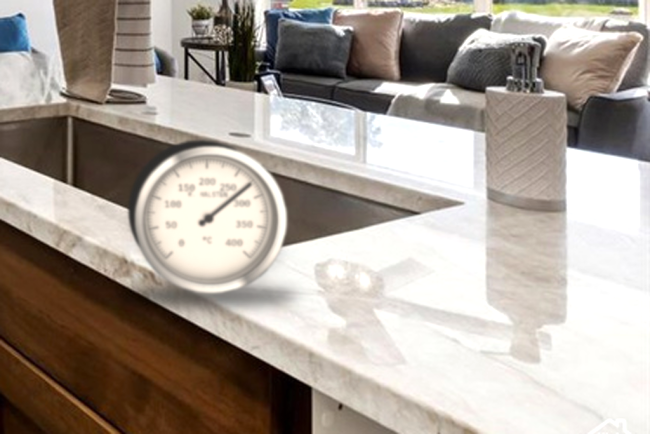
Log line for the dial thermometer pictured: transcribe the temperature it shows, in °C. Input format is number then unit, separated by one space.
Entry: 275 °C
